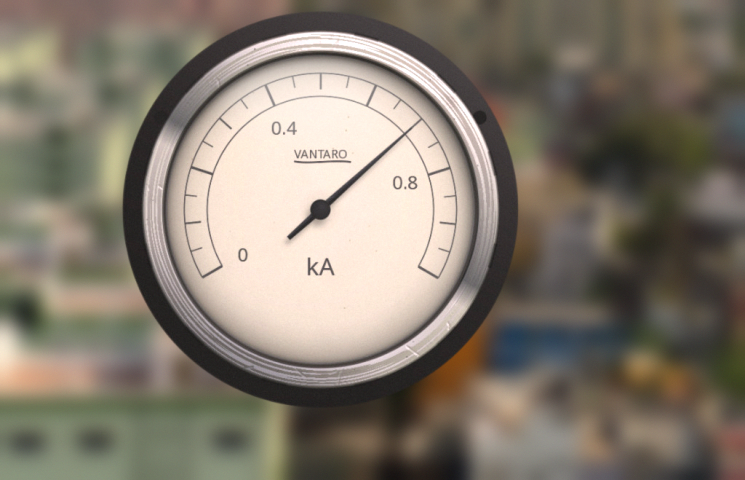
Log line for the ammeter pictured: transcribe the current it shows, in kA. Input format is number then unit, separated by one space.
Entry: 0.7 kA
